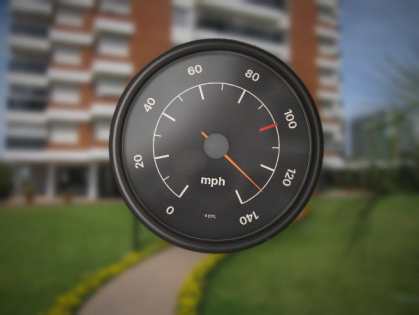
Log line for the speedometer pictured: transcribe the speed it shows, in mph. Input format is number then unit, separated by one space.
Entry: 130 mph
